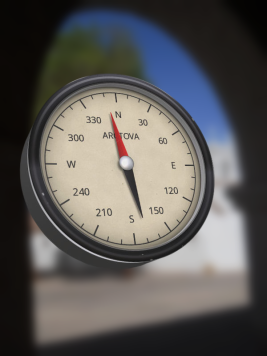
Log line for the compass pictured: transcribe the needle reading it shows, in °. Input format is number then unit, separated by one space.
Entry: 350 °
